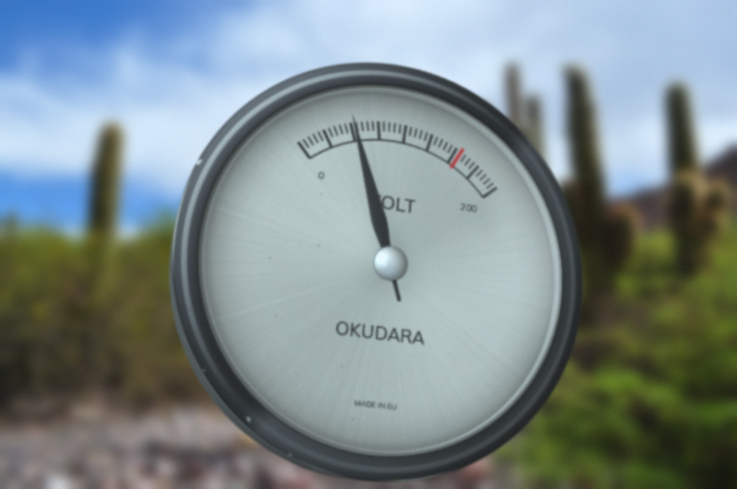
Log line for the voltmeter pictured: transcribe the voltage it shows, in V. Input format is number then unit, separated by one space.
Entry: 50 V
